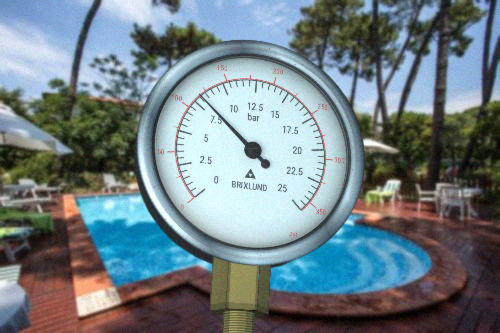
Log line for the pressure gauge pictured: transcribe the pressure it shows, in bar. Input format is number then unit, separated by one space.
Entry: 8 bar
